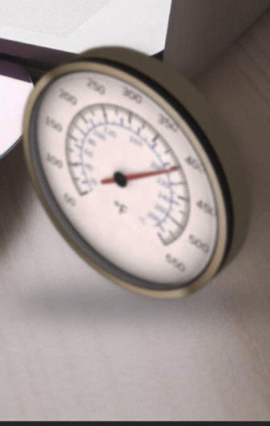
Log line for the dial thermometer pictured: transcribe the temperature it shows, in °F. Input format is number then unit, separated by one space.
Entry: 400 °F
